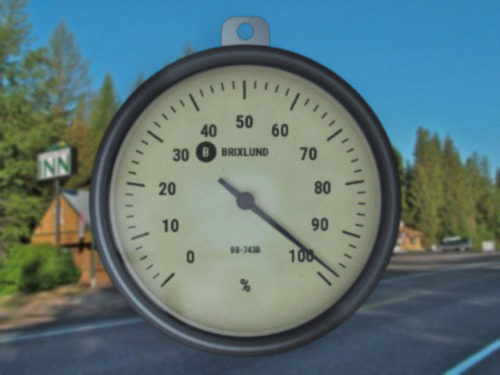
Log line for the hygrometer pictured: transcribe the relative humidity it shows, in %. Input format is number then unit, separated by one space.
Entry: 98 %
